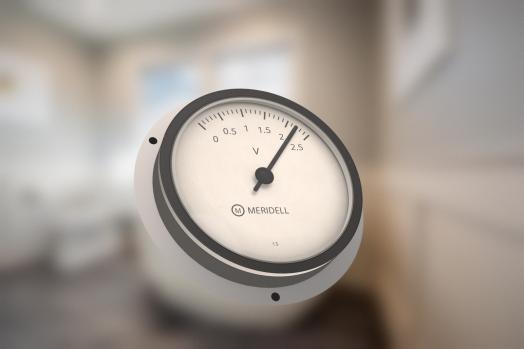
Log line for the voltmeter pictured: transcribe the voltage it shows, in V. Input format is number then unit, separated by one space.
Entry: 2.2 V
